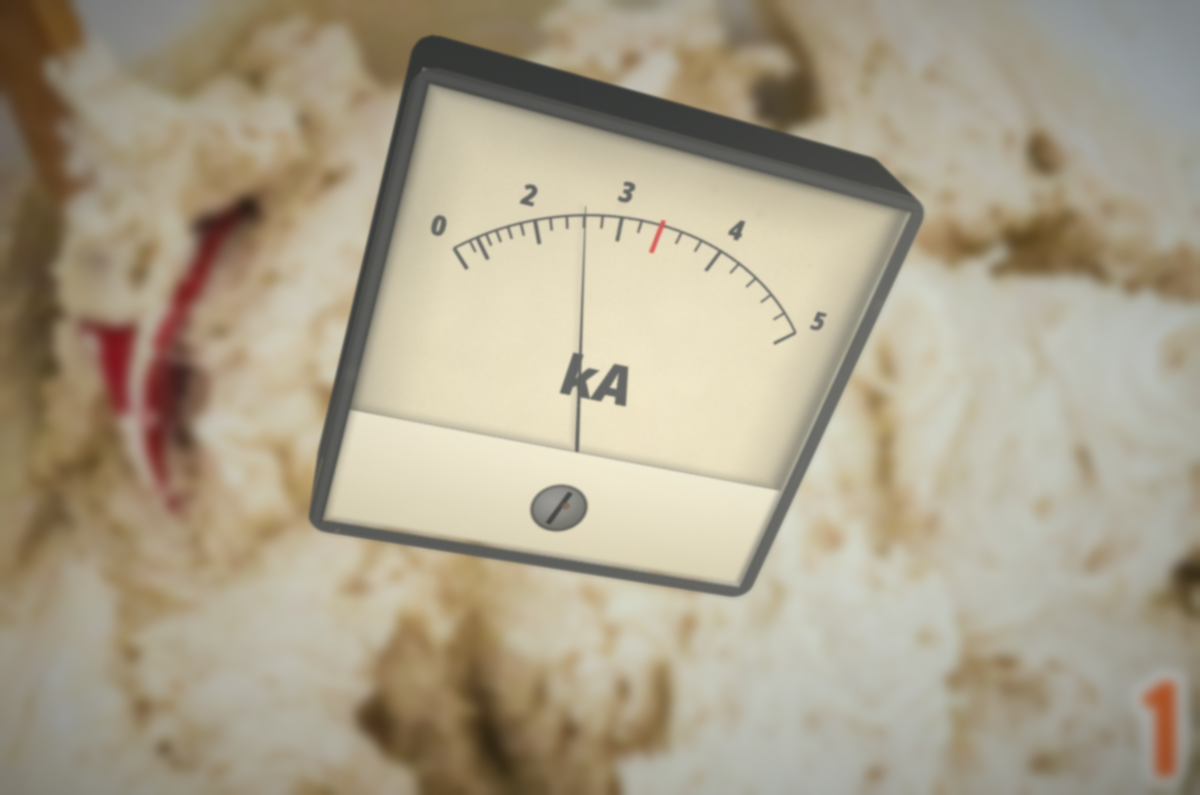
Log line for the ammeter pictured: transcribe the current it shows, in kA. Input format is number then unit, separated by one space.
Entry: 2.6 kA
